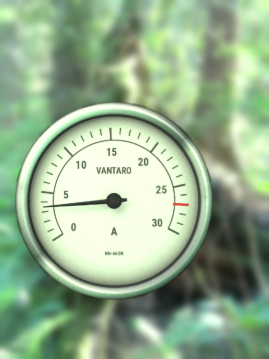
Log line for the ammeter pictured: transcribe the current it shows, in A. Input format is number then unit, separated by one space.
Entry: 3.5 A
